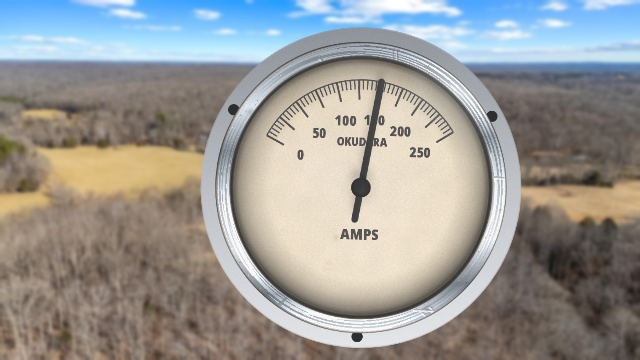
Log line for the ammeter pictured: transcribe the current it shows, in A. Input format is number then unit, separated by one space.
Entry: 150 A
